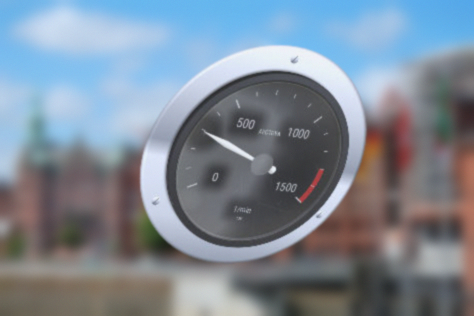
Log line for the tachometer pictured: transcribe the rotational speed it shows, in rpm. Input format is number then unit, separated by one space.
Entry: 300 rpm
